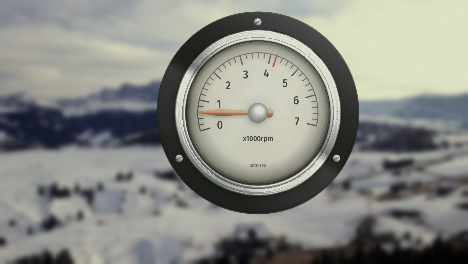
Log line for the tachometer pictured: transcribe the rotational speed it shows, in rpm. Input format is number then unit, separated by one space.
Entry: 600 rpm
